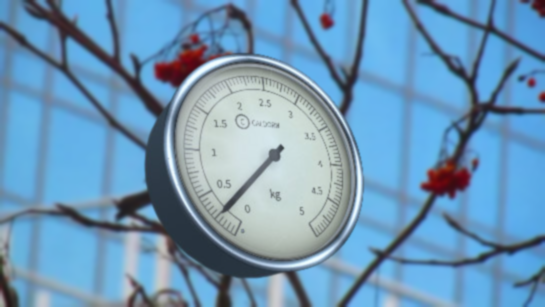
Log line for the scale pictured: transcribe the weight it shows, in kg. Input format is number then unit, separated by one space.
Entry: 0.25 kg
